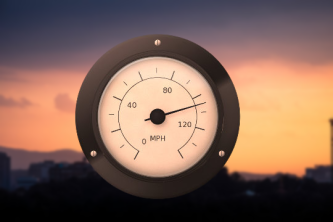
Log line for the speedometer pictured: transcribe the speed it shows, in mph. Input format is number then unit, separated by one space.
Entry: 105 mph
